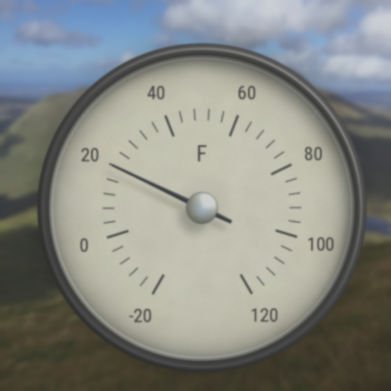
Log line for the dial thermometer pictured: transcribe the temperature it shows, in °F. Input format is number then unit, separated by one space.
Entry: 20 °F
